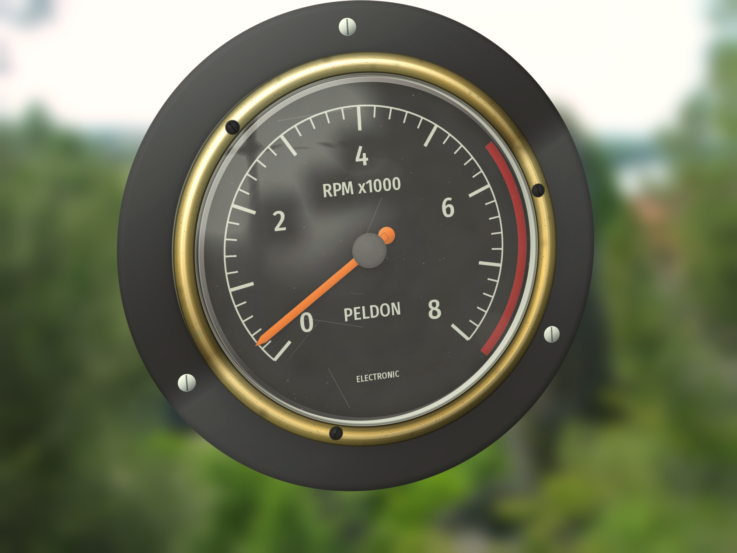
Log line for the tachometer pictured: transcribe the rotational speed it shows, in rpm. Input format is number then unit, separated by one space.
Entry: 300 rpm
